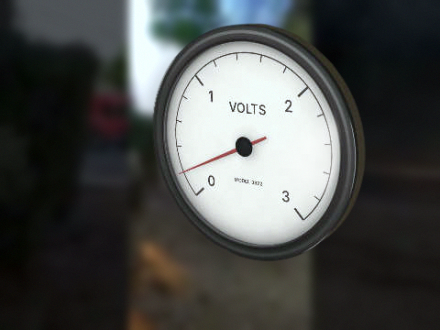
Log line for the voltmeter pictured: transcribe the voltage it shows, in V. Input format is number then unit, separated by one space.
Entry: 0.2 V
